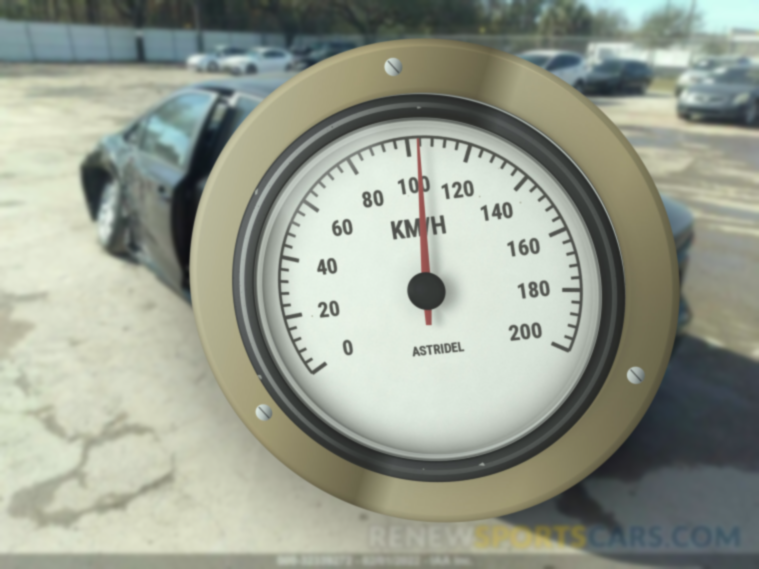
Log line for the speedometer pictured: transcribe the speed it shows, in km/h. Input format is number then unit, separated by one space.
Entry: 104 km/h
